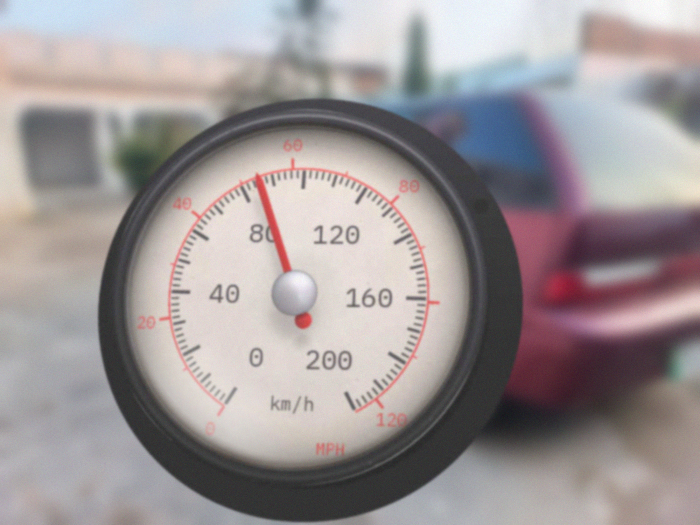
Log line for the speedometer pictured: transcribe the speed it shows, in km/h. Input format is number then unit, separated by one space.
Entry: 86 km/h
